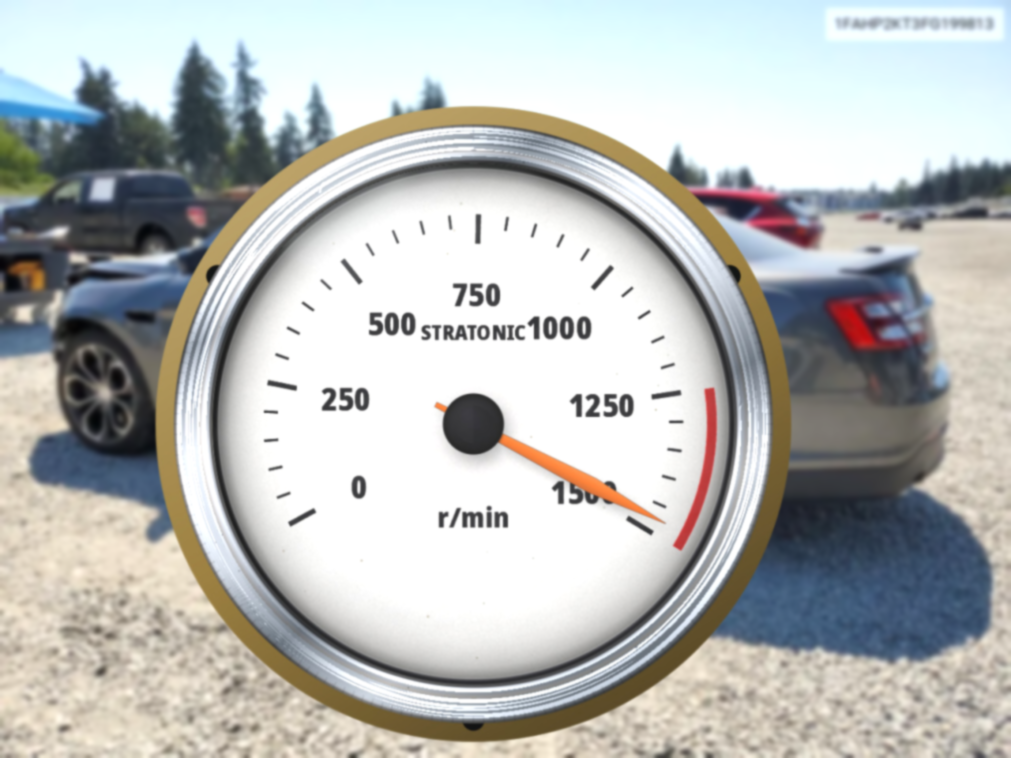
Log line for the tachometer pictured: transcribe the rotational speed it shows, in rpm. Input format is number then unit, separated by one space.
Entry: 1475 rpm
